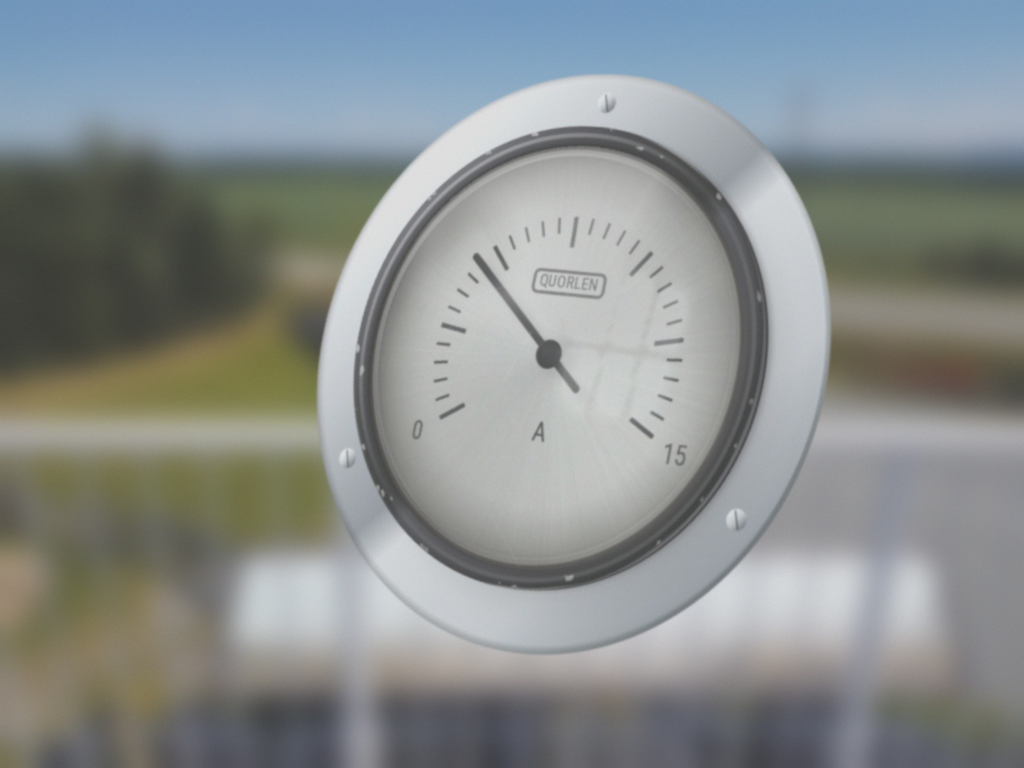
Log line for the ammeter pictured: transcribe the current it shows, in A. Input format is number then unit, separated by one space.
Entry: 4.5 A
